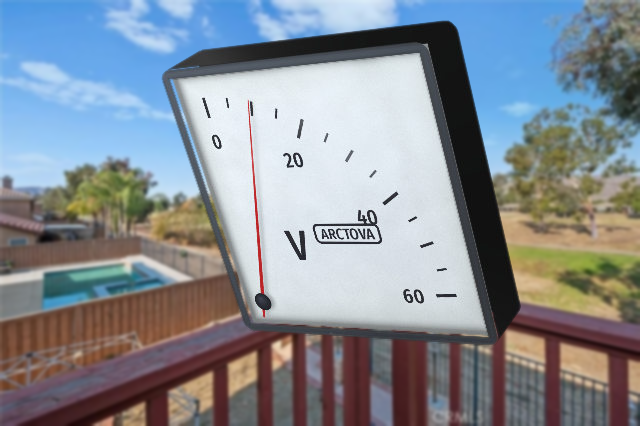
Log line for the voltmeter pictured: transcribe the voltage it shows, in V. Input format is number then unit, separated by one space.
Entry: 10 V
